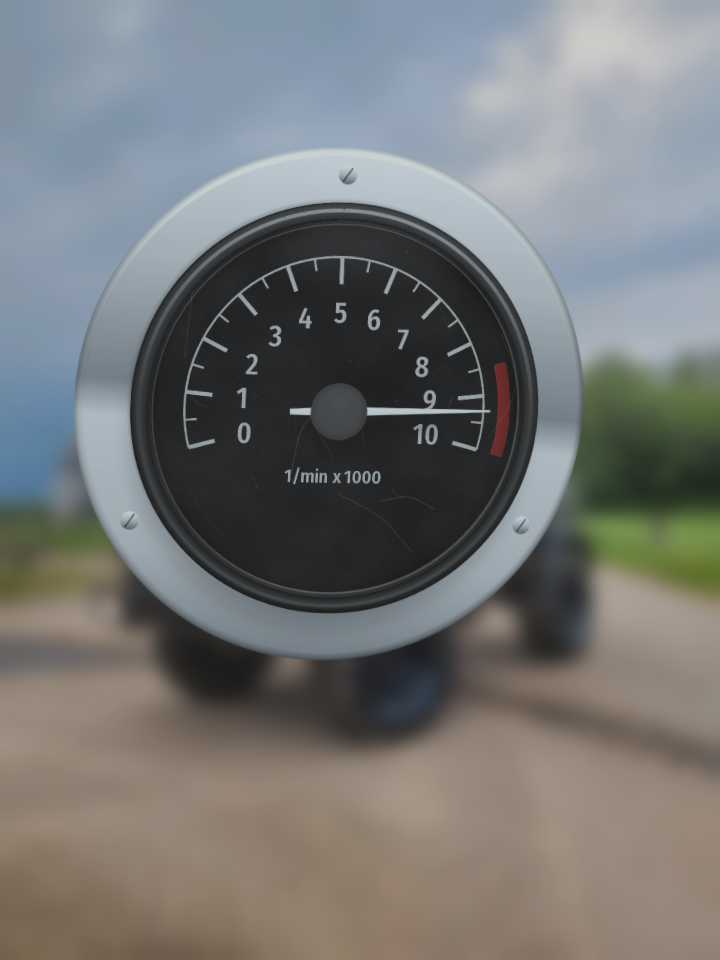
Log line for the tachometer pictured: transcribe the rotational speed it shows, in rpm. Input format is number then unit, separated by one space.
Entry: 9250 rpm
